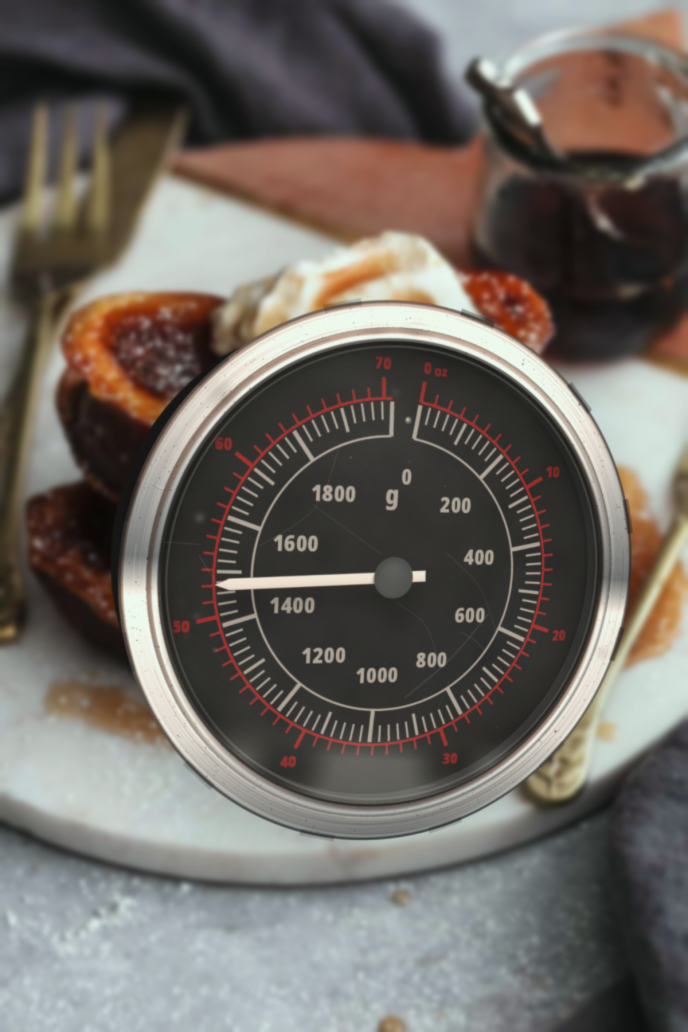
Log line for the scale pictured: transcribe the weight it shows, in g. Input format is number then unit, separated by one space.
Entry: 1480 g
